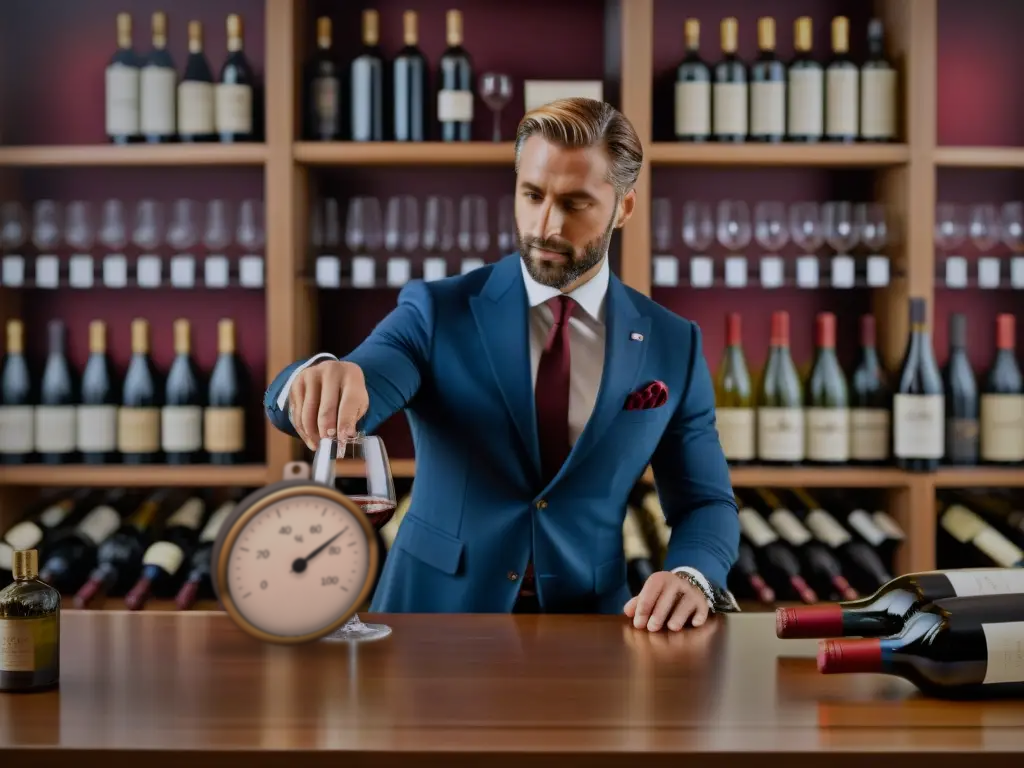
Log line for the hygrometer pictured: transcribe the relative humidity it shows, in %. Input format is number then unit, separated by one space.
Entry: 72 %
